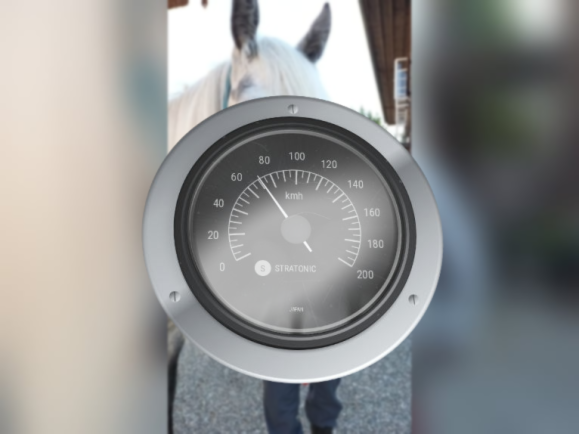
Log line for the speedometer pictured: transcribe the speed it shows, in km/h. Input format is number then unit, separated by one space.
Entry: 70 km/h
